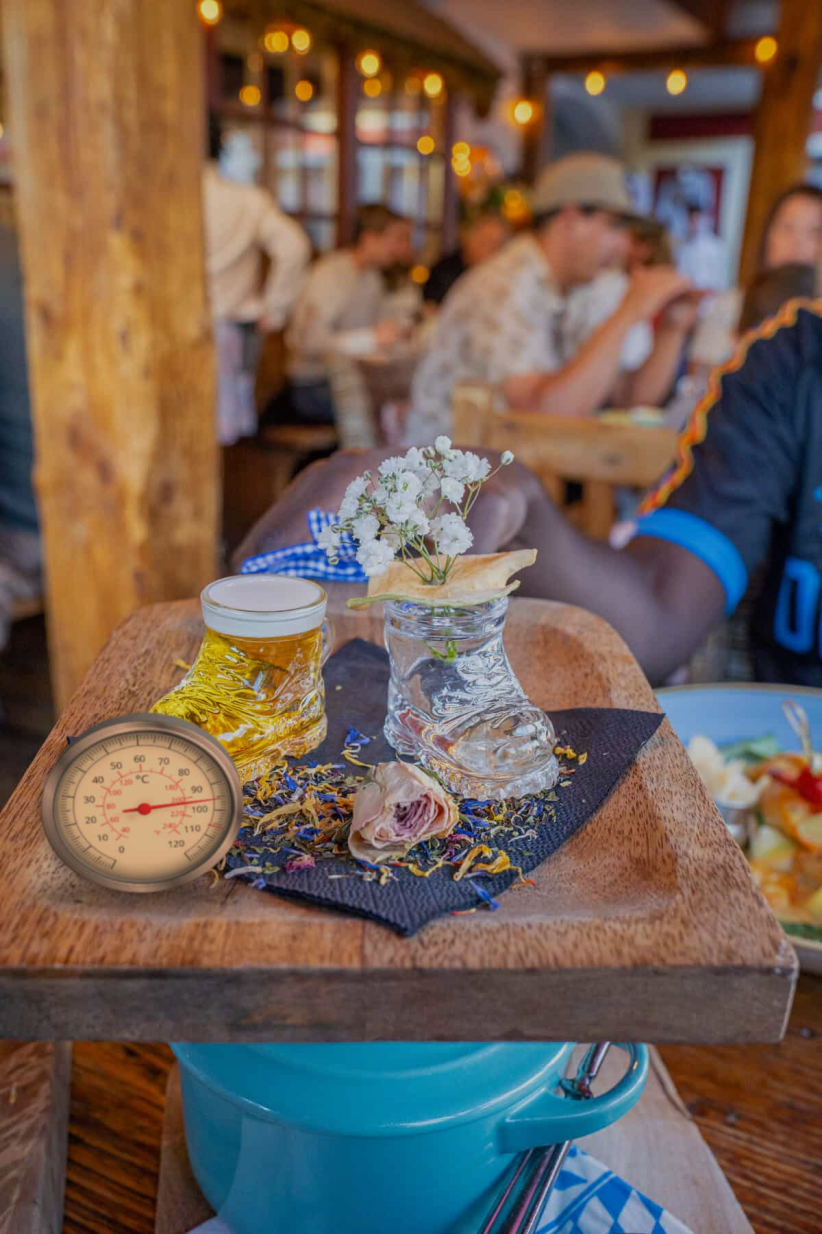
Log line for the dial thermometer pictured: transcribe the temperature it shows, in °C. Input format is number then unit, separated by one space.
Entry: 95 °C
